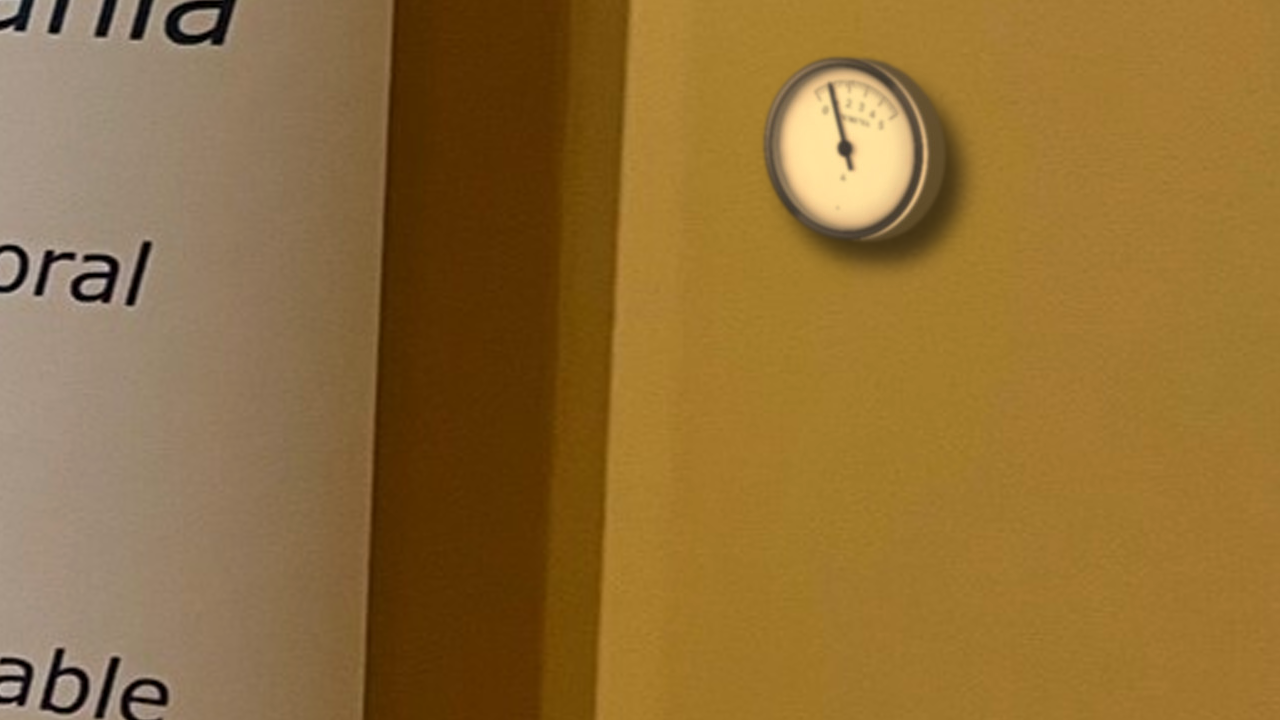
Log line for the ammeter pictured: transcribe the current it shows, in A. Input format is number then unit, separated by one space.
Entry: 1 A
